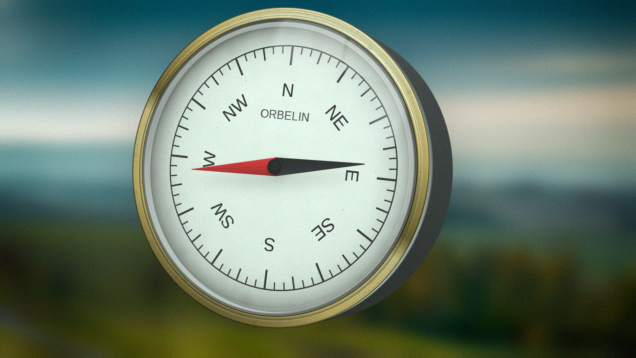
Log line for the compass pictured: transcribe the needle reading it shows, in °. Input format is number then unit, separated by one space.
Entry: 262.5 °
